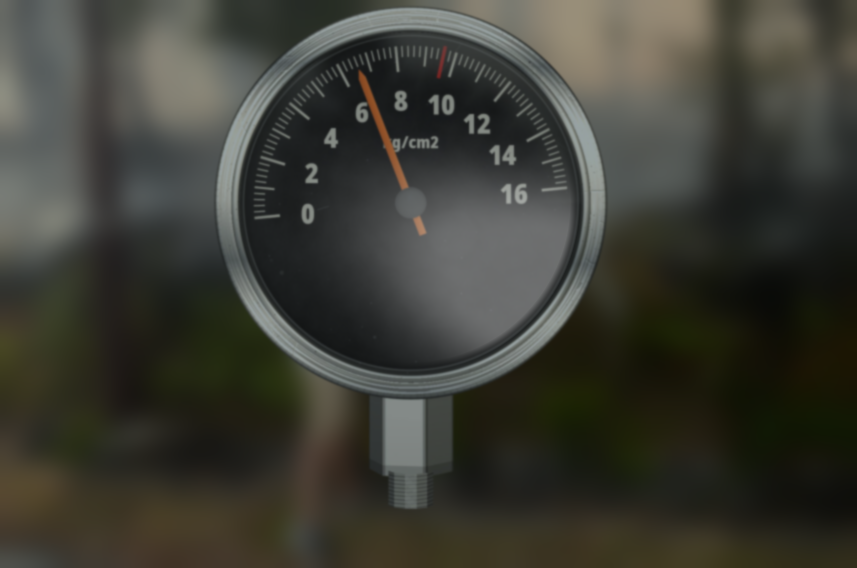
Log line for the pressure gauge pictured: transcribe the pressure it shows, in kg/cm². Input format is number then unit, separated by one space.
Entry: 6.6 kg/cm²
